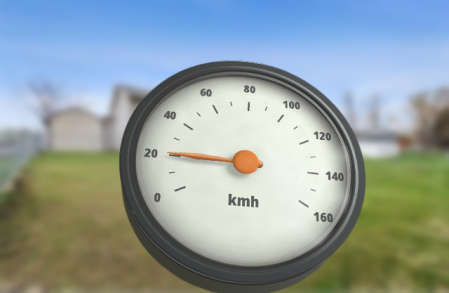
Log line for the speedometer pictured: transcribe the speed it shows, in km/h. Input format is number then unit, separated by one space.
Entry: 20 km/h
